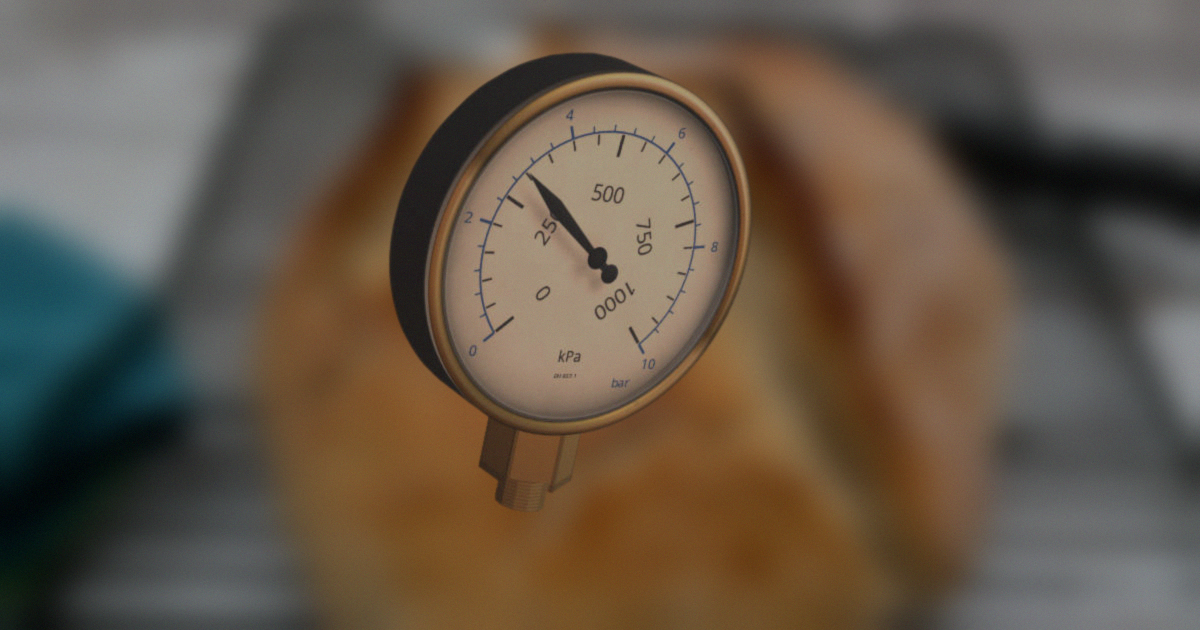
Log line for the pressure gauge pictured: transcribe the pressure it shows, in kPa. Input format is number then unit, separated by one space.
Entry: 300 kPa
